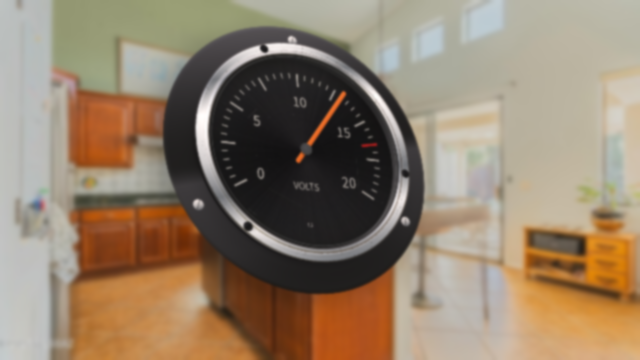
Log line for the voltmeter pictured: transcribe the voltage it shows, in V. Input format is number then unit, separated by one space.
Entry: 13 V
